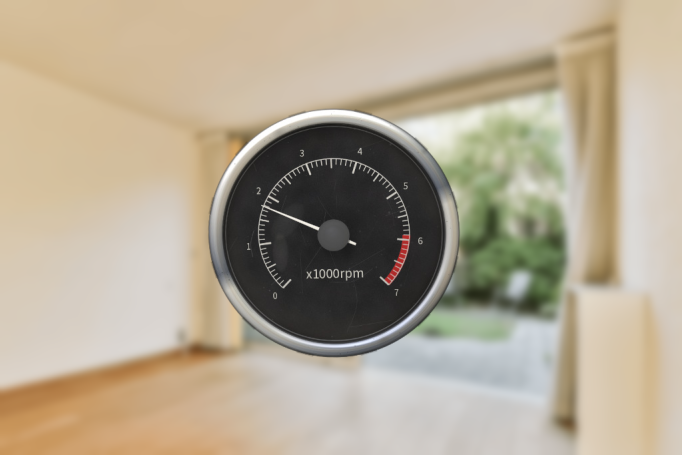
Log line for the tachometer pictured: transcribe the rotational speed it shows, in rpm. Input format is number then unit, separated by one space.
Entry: 1800 rpm
